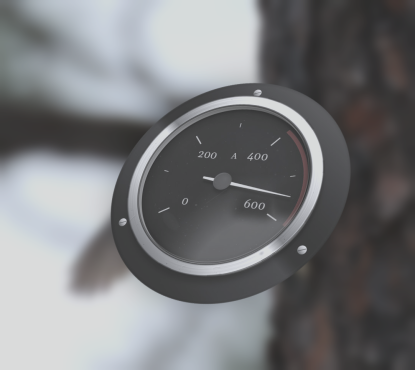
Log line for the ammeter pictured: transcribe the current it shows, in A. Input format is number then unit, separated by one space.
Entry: 550 A
